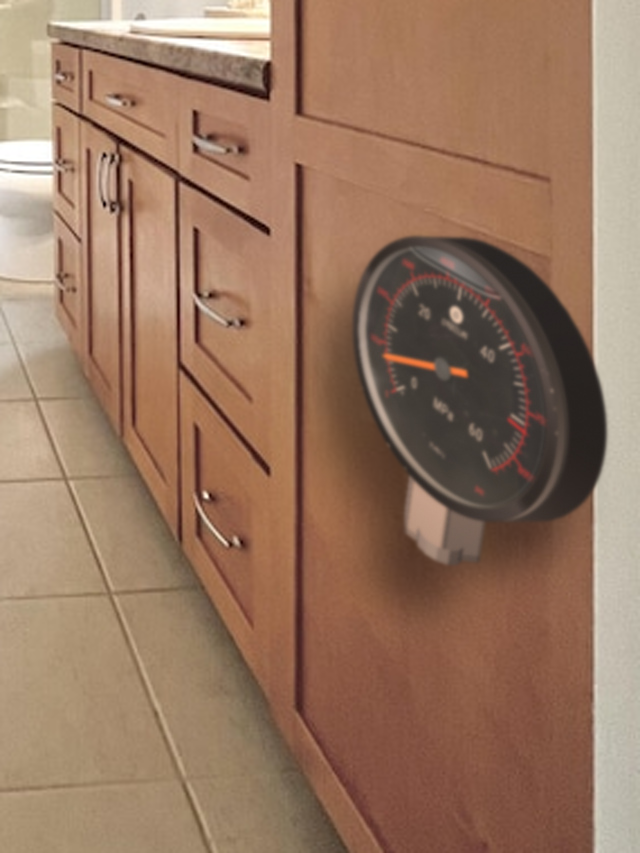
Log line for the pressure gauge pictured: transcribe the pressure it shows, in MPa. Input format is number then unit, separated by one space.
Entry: 5 MPa
